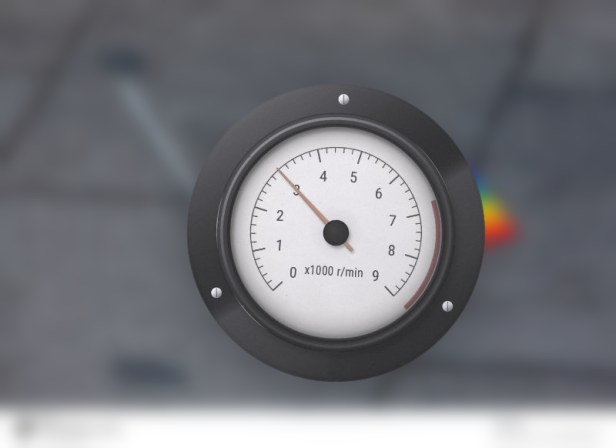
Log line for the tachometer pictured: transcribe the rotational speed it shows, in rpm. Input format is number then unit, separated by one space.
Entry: 3000 rpm
